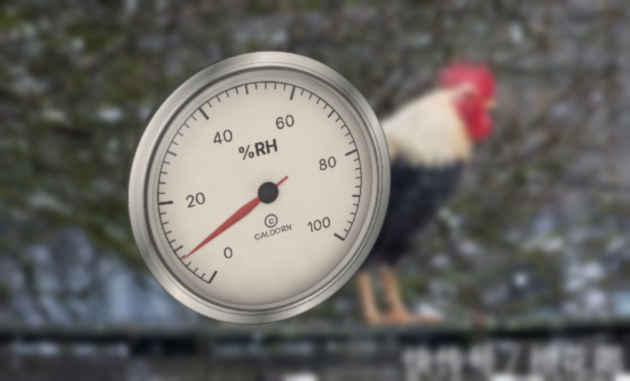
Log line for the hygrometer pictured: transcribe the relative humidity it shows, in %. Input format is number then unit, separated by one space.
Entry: 8 %
